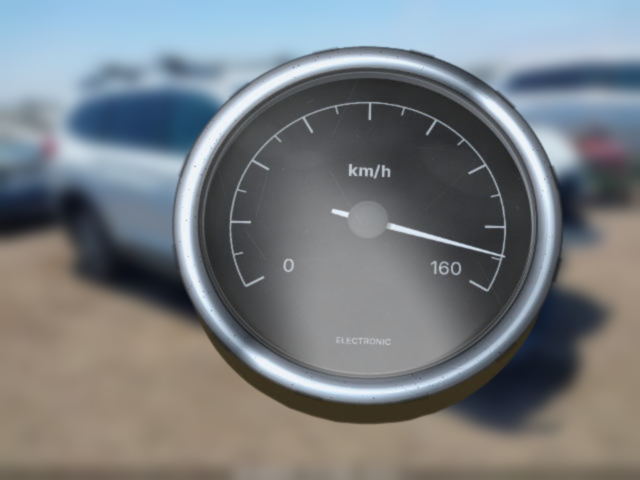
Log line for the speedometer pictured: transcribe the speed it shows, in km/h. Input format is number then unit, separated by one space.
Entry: 150 km/h
